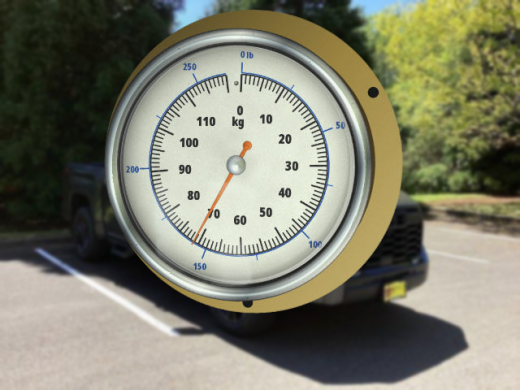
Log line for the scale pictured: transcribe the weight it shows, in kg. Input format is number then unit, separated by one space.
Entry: 71 kg
